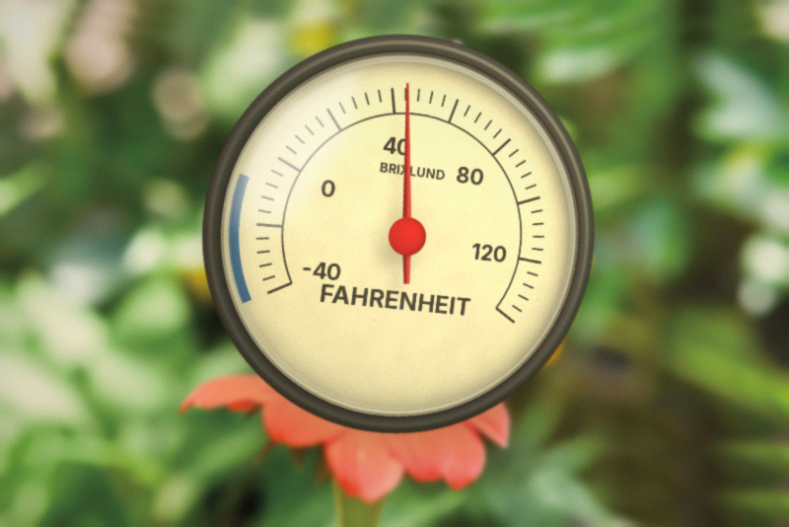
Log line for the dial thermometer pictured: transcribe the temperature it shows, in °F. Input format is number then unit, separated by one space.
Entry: 44 °F
